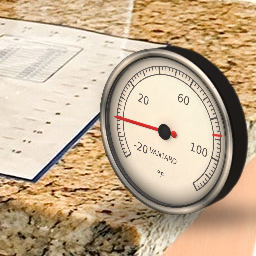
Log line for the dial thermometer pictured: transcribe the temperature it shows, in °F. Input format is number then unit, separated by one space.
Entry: 0 °F
